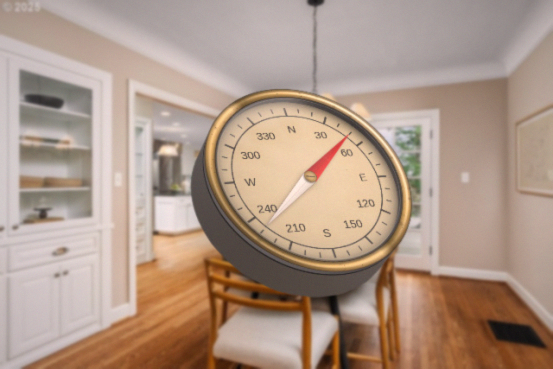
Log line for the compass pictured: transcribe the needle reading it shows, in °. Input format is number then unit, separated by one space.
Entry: 50 °
